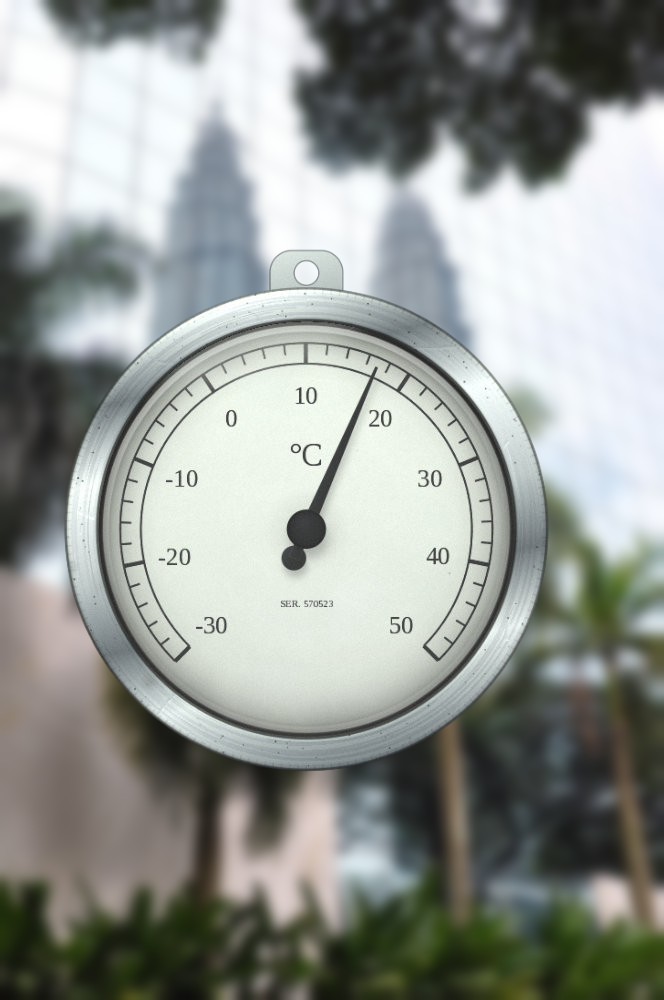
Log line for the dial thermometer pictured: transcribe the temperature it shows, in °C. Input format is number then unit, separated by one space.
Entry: 17 °C
